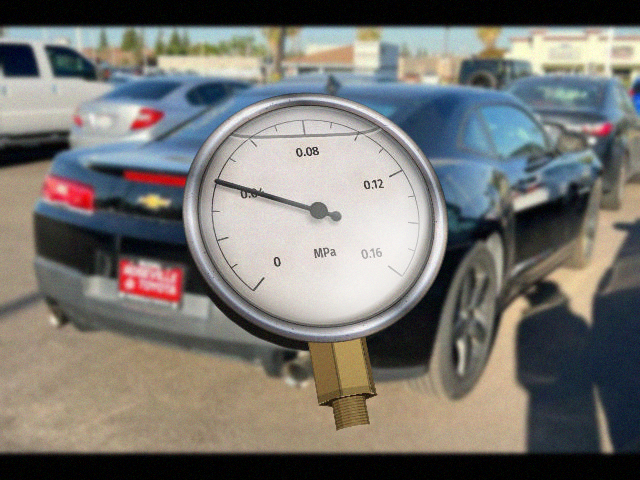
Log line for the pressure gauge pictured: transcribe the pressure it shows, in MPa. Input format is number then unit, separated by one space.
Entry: 0.04 MPa
